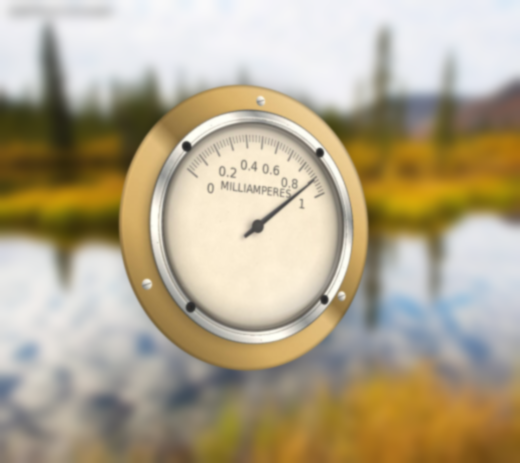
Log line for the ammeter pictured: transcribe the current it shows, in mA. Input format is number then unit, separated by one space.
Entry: 0.9 mA
